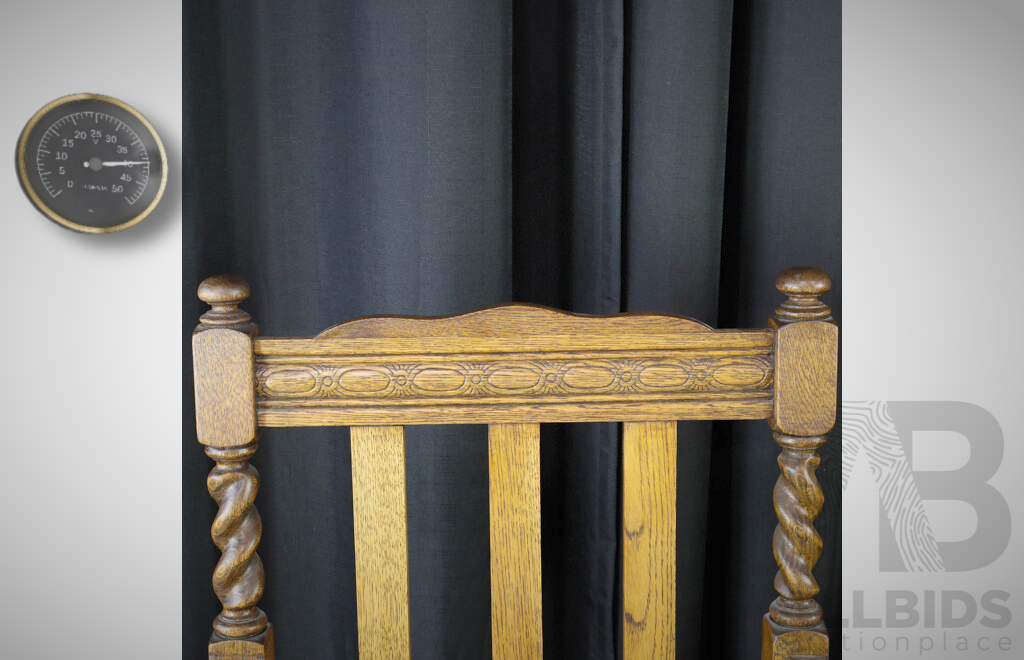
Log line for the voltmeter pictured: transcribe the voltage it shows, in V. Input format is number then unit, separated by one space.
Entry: 40 V
